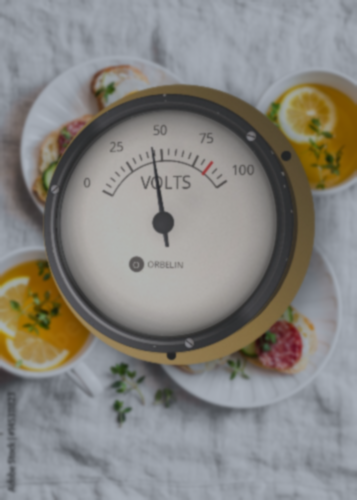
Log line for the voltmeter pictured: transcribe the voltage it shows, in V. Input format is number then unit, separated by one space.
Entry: 45 V
